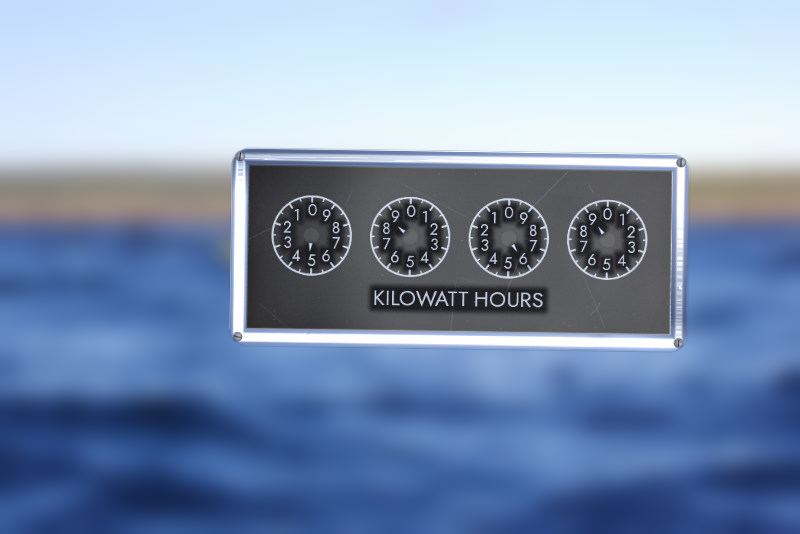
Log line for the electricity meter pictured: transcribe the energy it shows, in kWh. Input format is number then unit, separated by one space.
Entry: 4859 kWh
